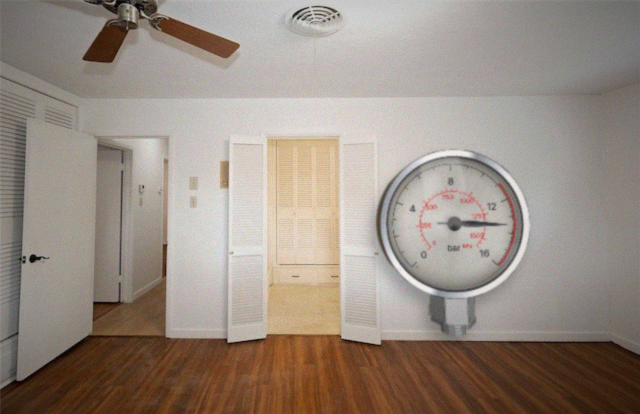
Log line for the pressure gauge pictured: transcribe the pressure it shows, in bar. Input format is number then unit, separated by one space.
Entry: 13.5 bar
